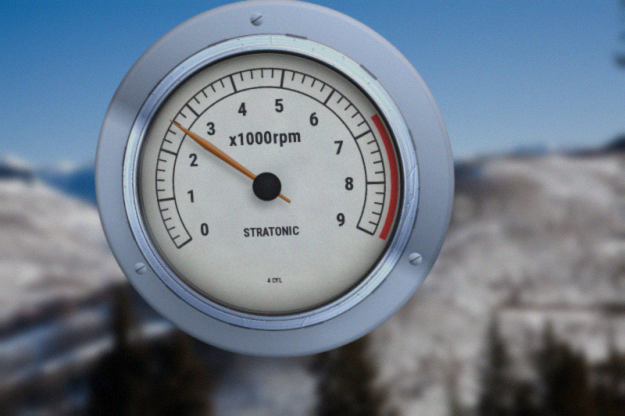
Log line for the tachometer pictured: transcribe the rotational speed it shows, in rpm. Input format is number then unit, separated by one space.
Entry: 2600 rpm
